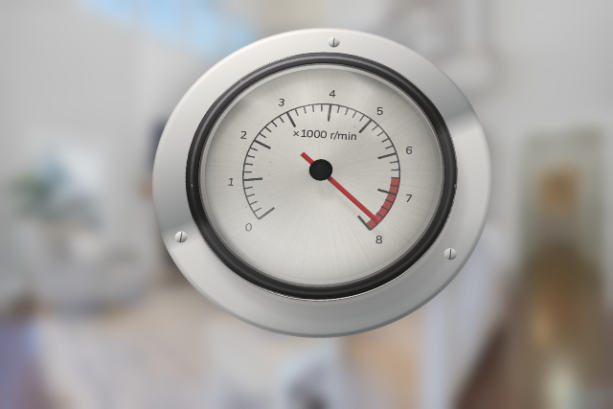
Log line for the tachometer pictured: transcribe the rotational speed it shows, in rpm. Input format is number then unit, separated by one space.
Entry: 7800 rpm
